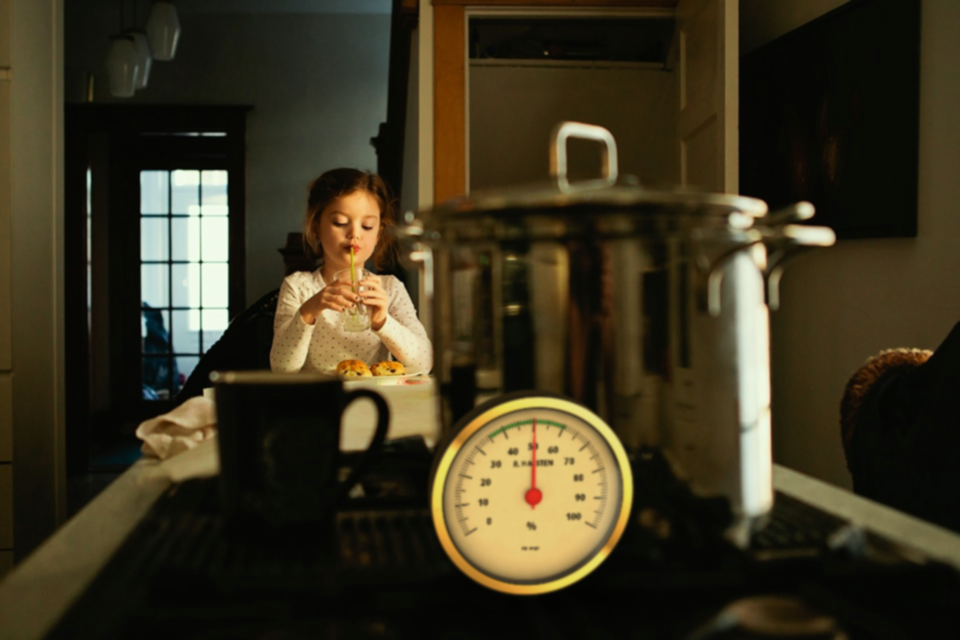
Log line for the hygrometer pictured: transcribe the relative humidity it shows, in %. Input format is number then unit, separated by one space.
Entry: 50 %
